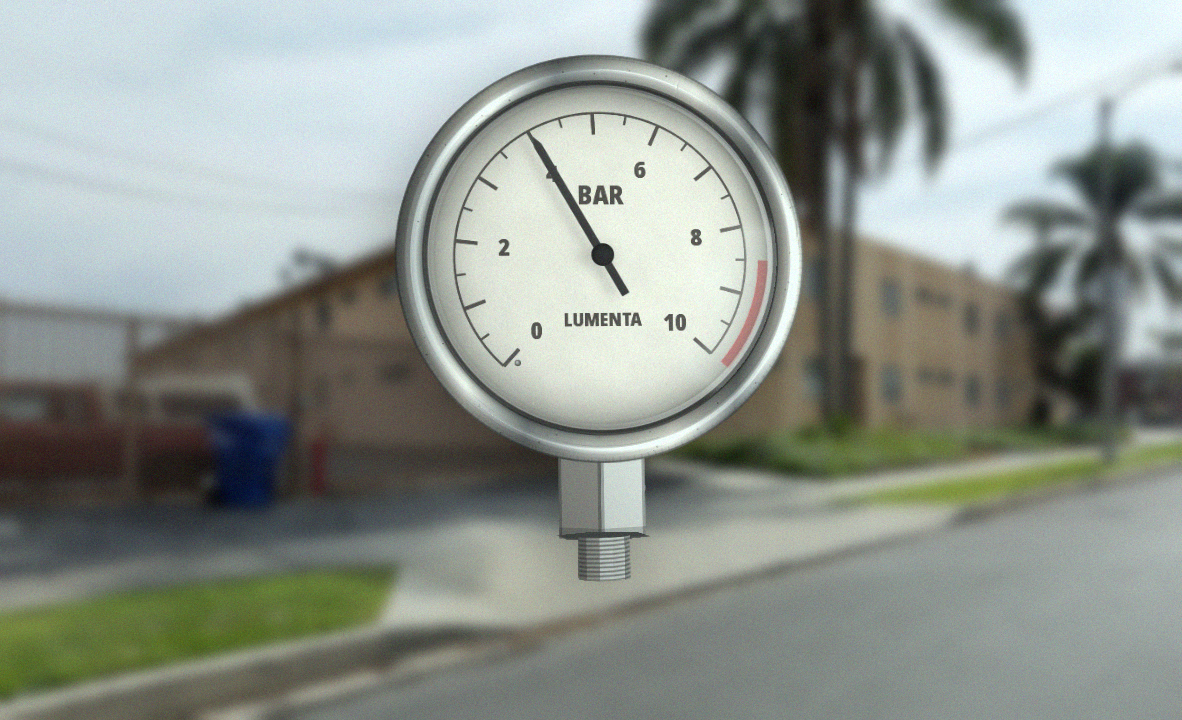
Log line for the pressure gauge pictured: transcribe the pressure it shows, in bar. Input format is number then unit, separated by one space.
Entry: 4 bar
